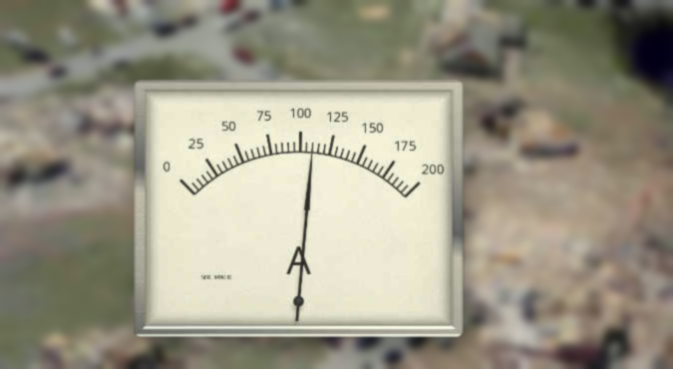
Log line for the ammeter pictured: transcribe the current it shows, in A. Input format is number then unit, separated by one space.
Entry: 110 A
